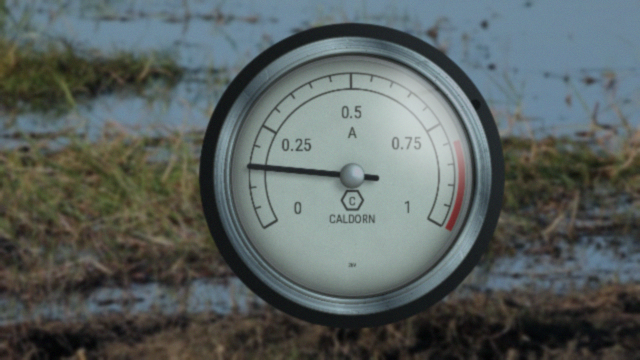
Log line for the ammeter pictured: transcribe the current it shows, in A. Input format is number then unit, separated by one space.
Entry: 0.15 A
